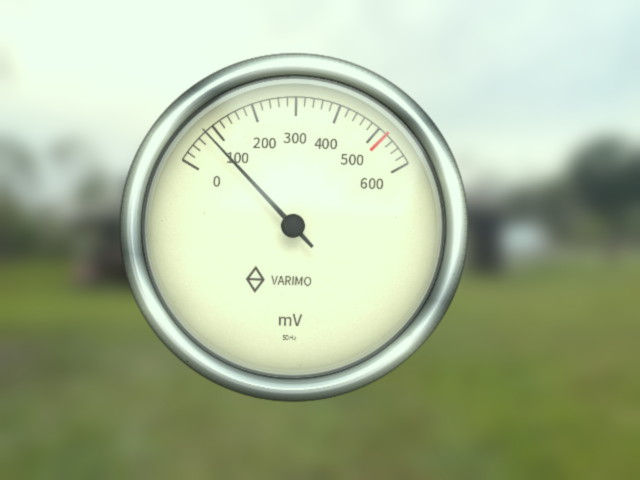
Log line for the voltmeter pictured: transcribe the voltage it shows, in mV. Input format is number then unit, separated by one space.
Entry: 80 mV
